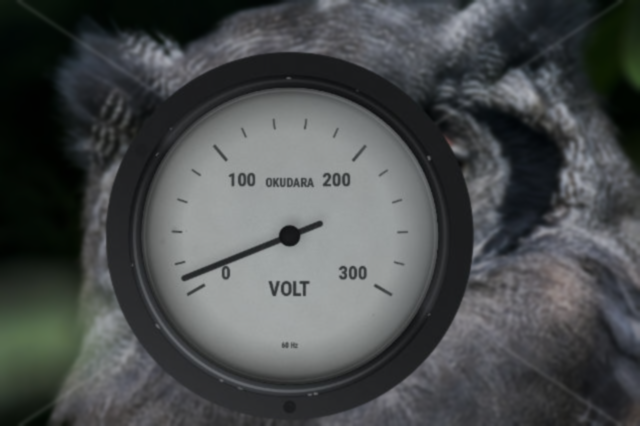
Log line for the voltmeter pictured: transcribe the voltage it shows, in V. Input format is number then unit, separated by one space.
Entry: 10 V
